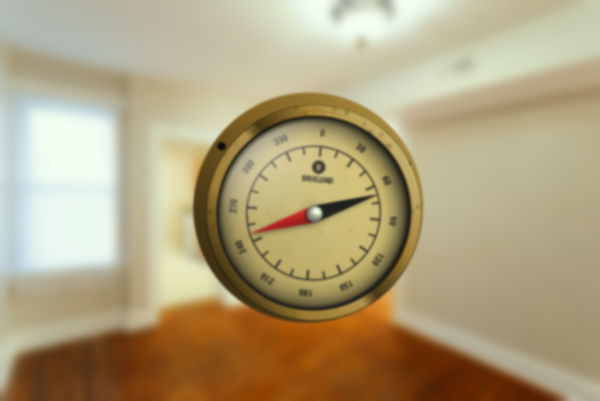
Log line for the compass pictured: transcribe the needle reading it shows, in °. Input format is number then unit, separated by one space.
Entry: 247.5 °
